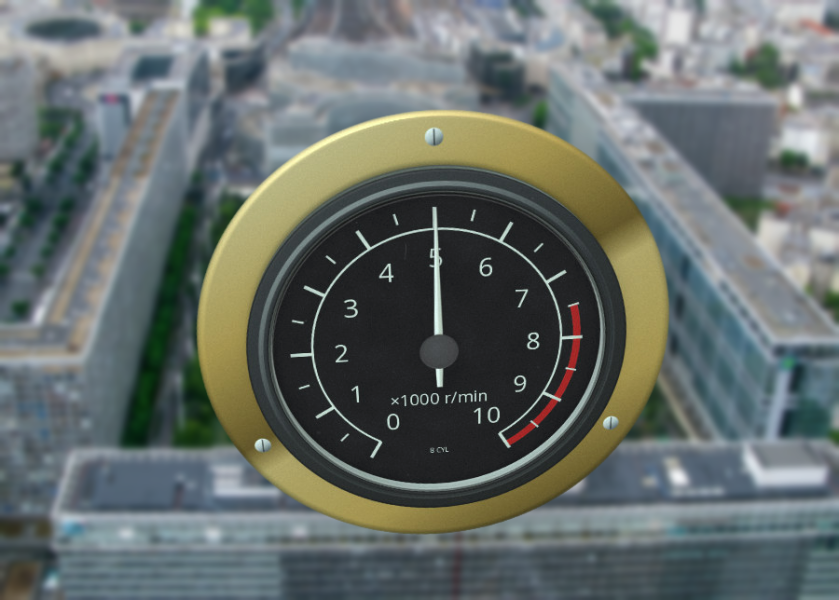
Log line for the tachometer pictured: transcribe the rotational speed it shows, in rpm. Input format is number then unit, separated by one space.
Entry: 5000 rpm
